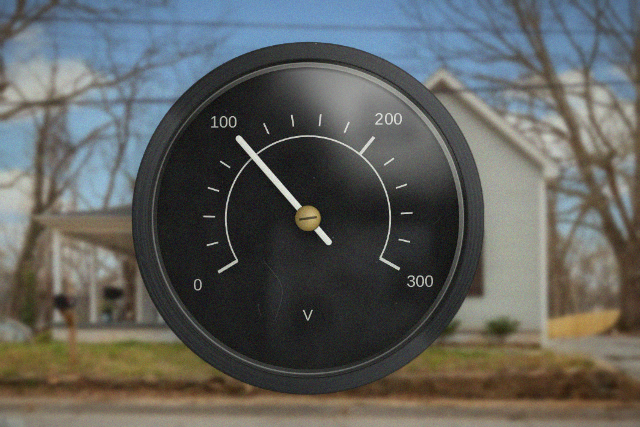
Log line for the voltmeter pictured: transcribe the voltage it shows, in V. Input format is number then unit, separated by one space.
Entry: 100 V
